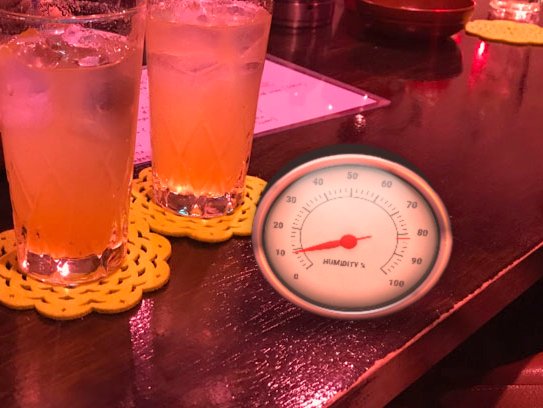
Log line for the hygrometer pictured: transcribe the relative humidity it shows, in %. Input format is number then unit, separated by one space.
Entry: 10 %
